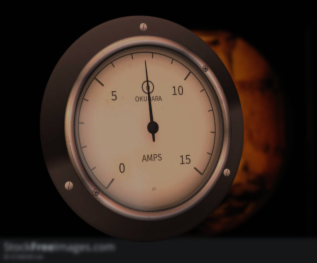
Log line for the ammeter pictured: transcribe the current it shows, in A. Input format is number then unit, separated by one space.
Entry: 7.5 A
